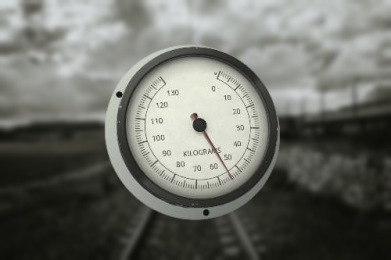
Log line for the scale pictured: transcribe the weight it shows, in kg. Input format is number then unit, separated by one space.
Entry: 55 kg
